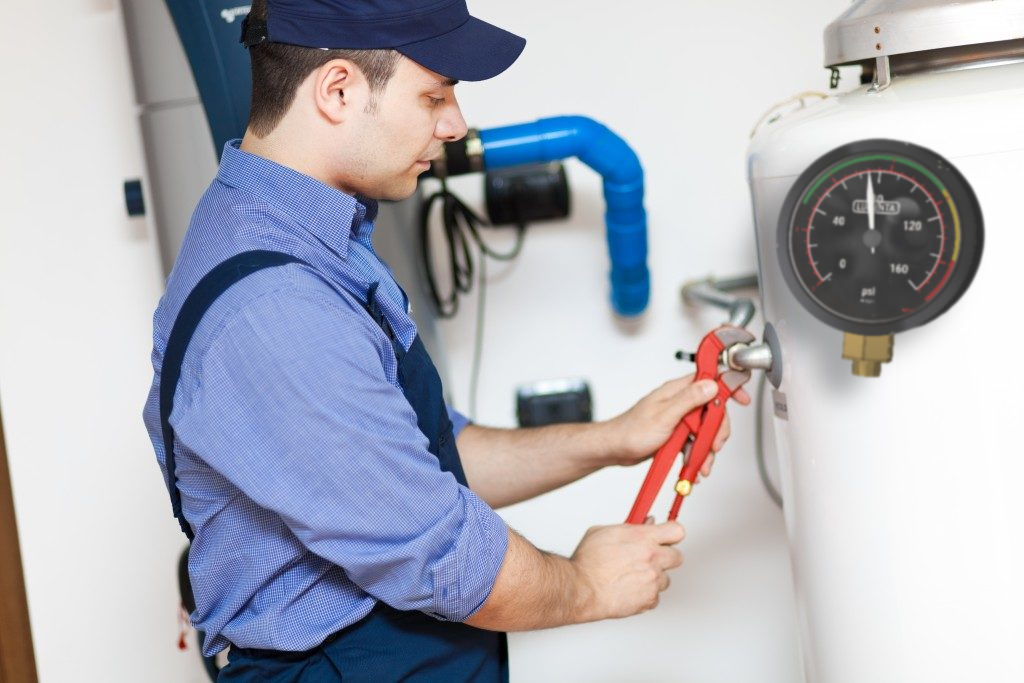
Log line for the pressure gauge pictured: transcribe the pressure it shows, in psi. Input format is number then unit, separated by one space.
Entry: 75 psi
